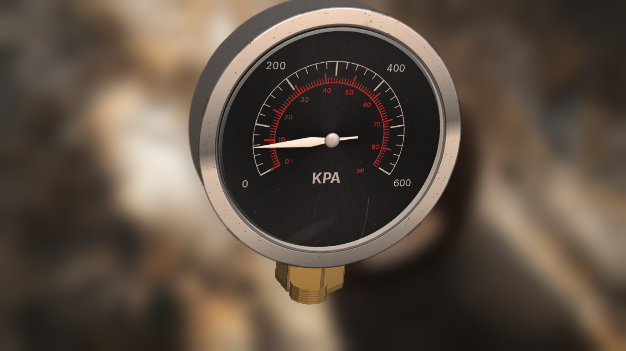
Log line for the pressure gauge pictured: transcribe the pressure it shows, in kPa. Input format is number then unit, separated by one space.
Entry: 60 kPa
